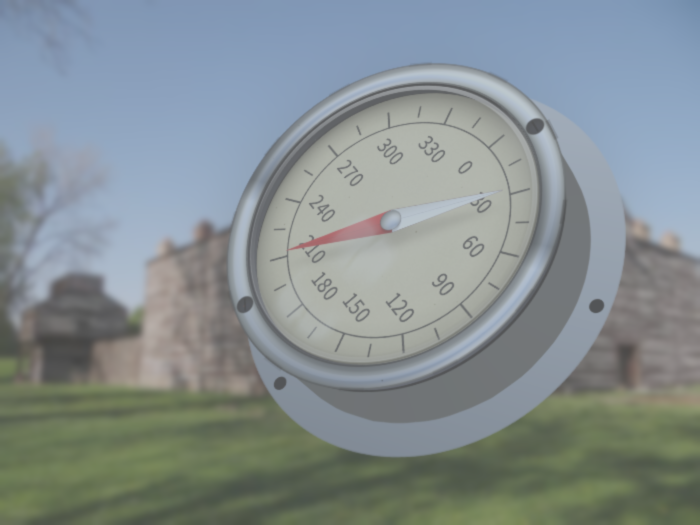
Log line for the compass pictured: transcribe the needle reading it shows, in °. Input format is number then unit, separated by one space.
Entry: 210 °
